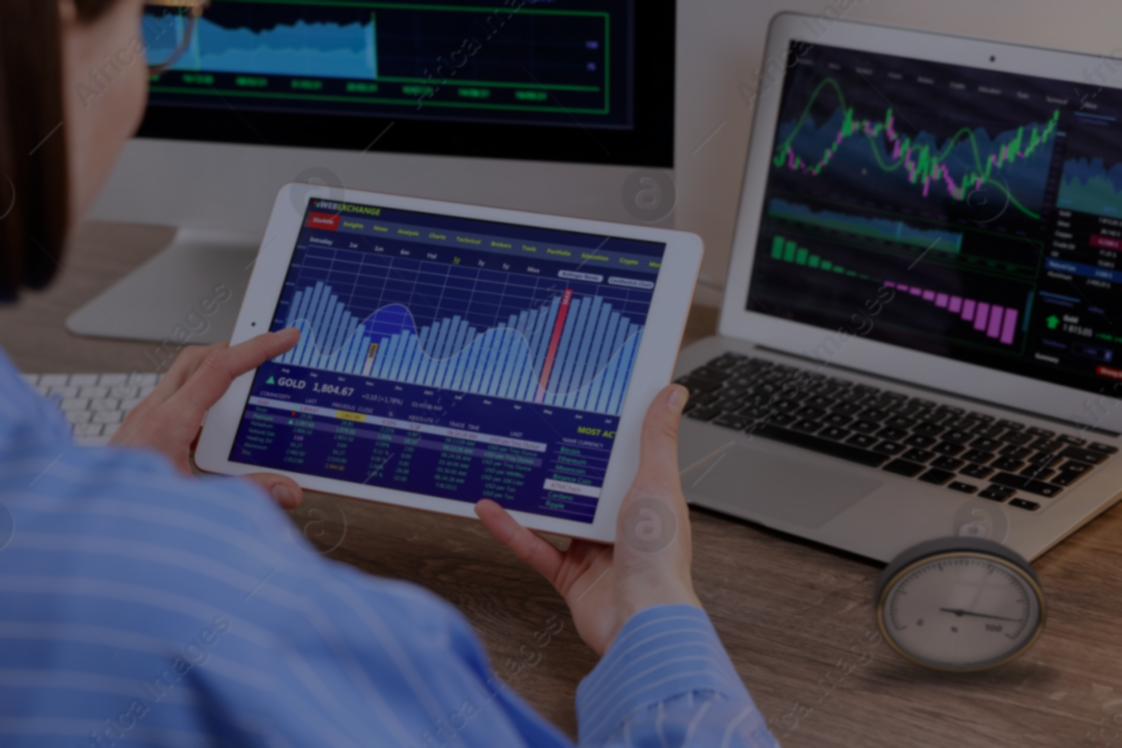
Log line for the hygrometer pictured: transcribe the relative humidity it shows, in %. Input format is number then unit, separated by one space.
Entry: 90 %
